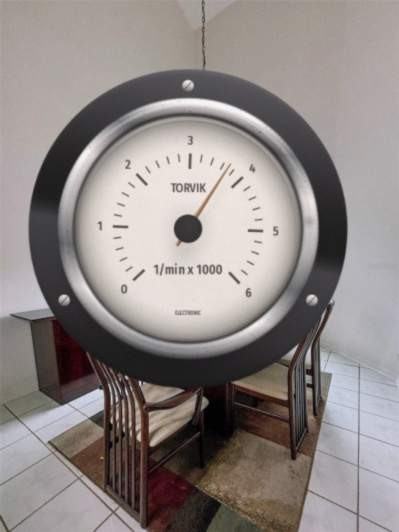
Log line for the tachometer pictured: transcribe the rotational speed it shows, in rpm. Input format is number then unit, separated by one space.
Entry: 3700 rpm
